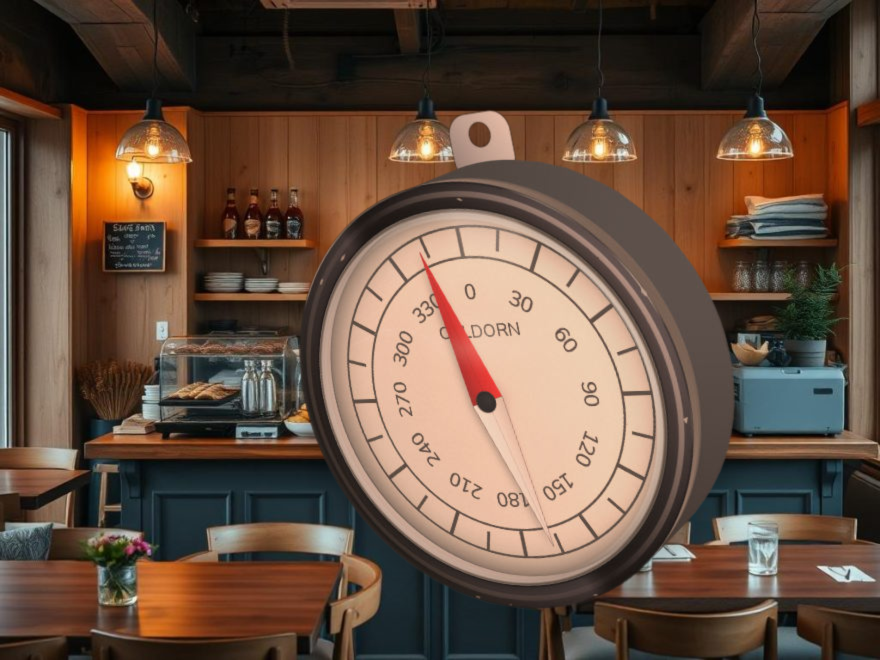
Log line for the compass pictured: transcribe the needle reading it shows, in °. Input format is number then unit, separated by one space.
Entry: 345 °
